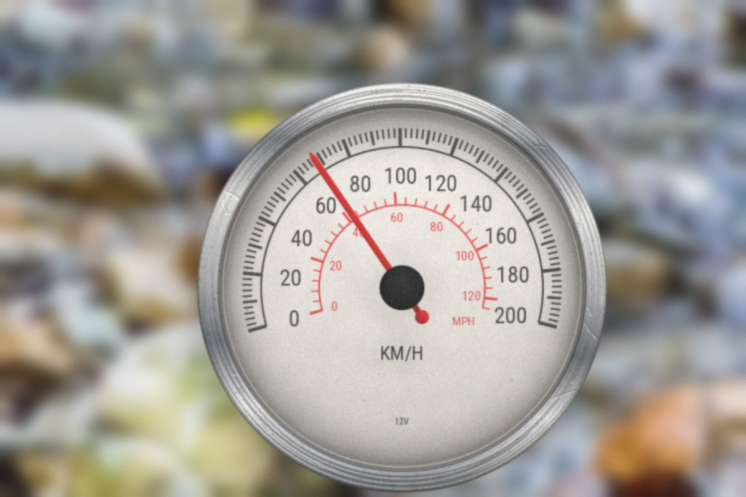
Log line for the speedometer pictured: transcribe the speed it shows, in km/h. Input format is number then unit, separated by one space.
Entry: 68 km/h
